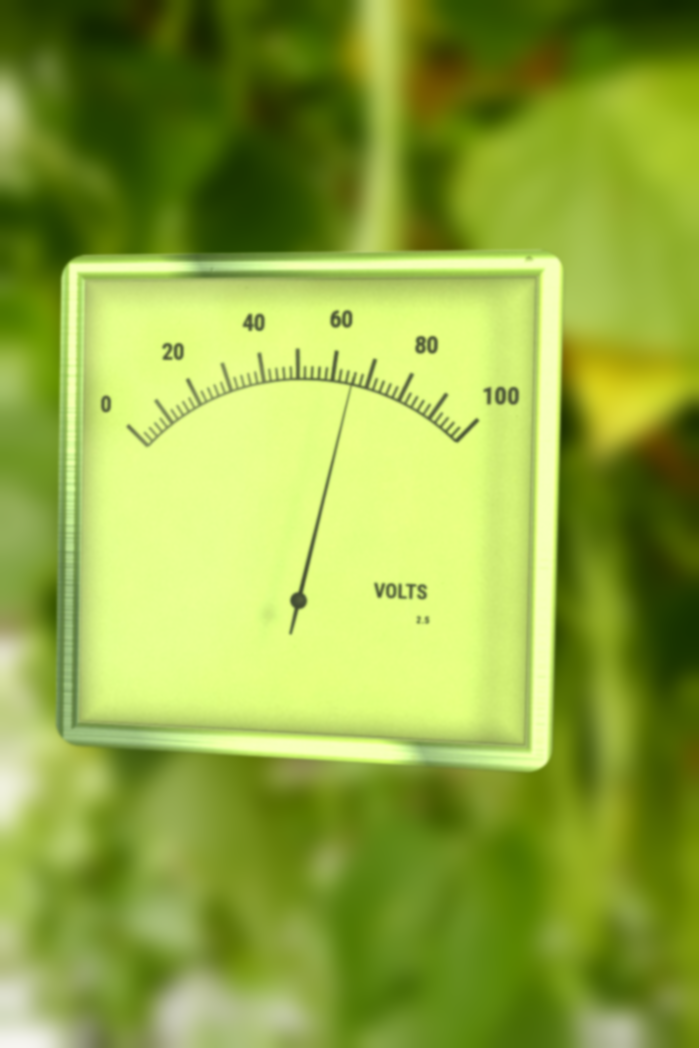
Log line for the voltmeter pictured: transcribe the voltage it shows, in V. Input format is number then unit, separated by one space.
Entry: 66 V
